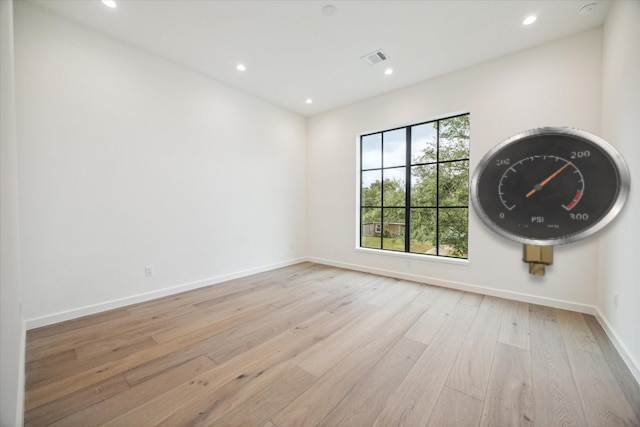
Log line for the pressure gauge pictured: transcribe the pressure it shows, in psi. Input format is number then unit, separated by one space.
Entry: 200 psi
